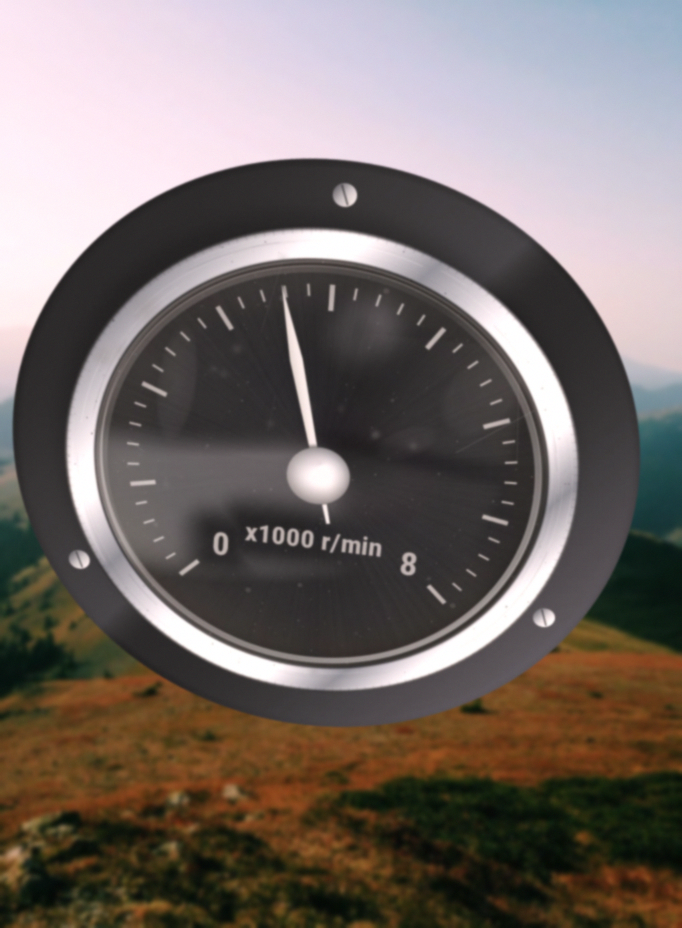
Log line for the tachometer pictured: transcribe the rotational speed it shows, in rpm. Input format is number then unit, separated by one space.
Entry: 3600 rpm
